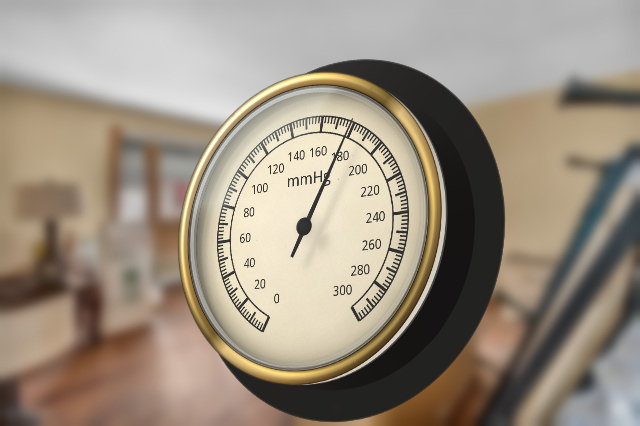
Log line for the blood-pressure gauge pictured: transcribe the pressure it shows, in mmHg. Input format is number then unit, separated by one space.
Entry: 180 mmHg
